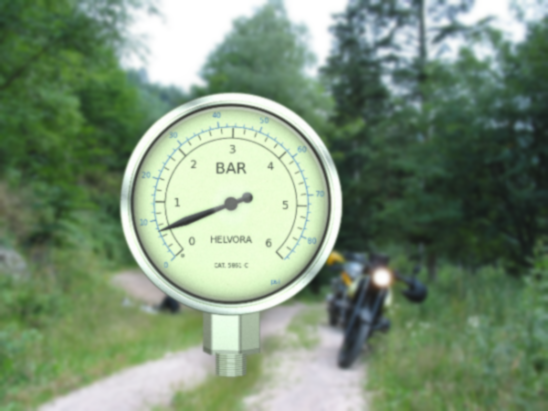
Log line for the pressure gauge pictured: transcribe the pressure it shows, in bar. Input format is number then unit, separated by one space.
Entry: 0.5 bar
